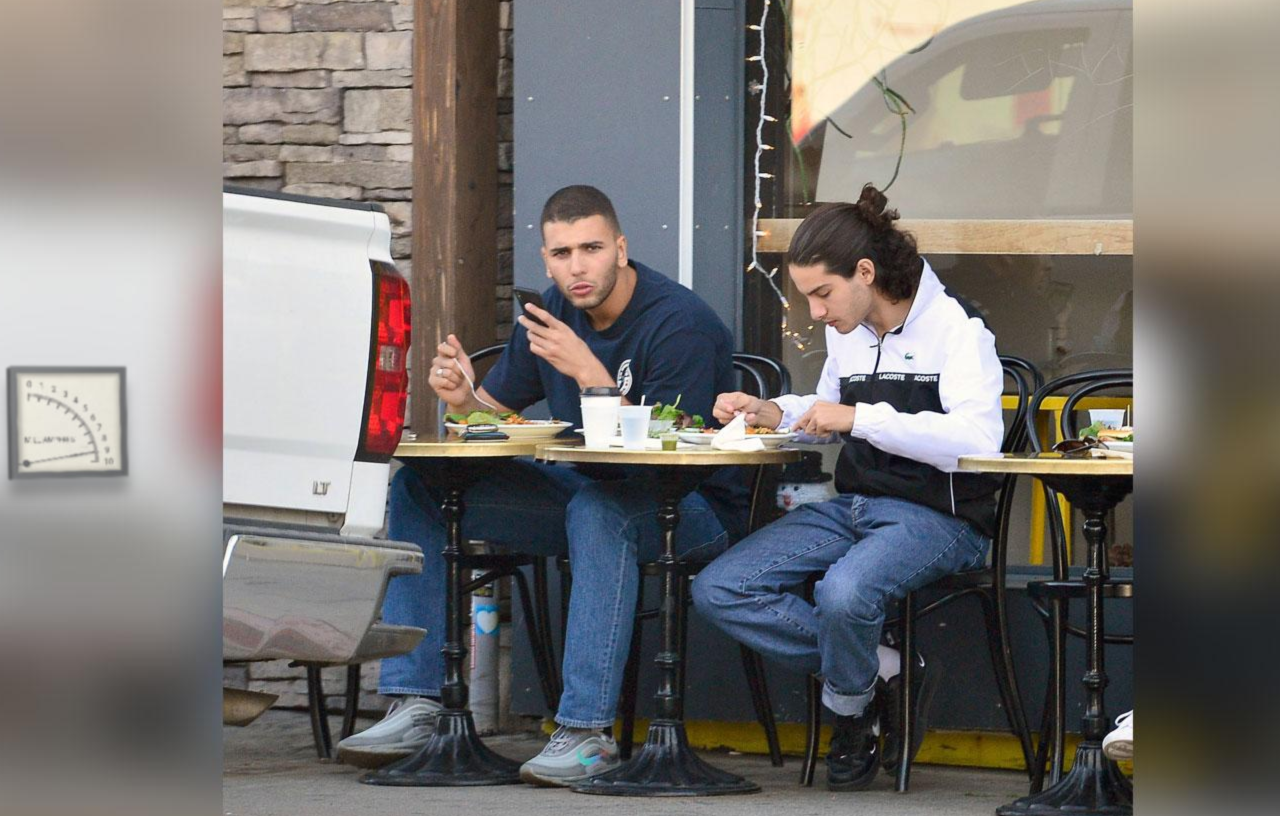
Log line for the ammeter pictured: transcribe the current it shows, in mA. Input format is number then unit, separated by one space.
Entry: 9 mA
